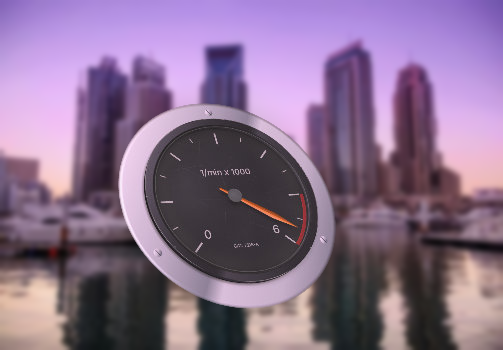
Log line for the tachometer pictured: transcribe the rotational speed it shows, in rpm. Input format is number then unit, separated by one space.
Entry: 5750 rpm
